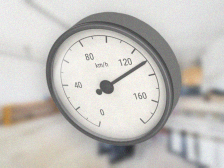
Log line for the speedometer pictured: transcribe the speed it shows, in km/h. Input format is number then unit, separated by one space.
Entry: 130 km/h
